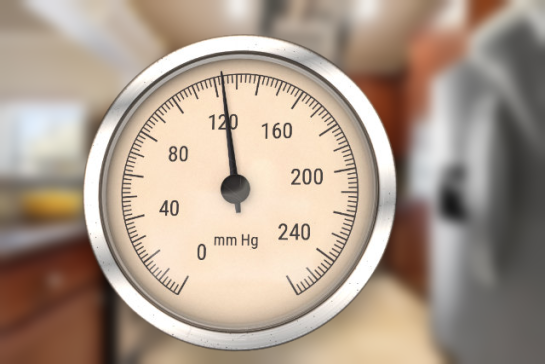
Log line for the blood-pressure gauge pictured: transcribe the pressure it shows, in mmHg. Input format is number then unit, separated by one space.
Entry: 124 mmHg
